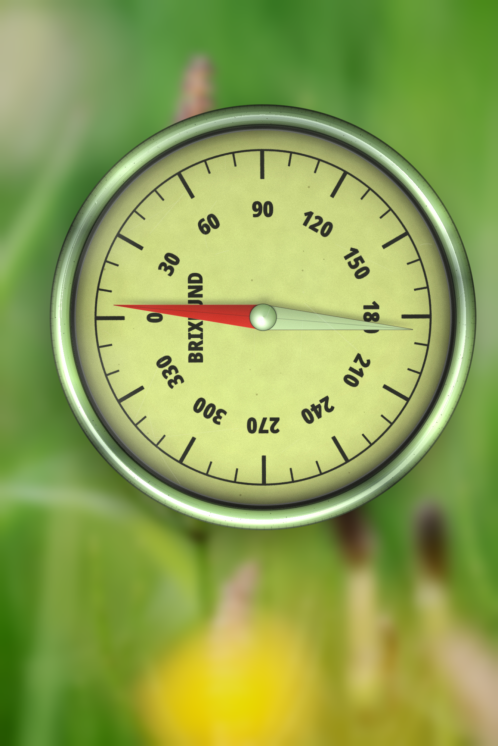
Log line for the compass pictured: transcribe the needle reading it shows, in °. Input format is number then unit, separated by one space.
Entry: 5 °
